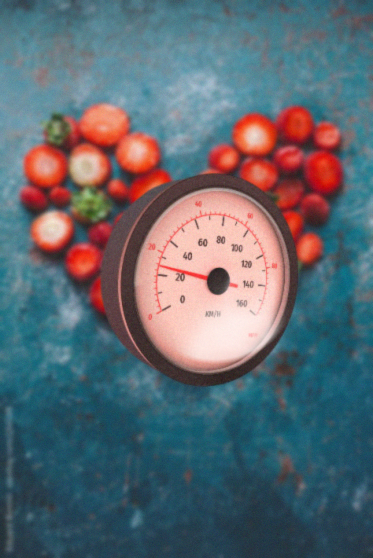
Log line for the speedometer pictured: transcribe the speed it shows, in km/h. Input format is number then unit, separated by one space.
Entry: 25 km/h
